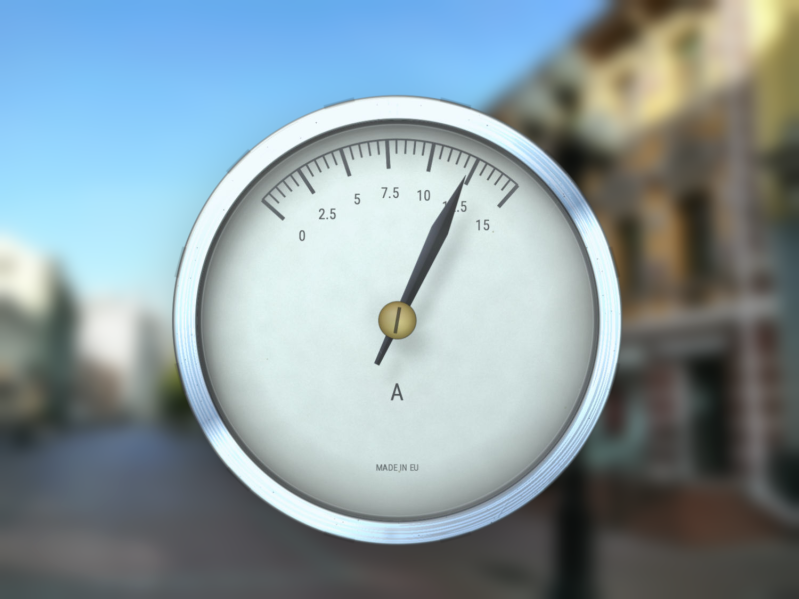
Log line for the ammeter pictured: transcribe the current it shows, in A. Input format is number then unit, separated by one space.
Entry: 12.25 A
